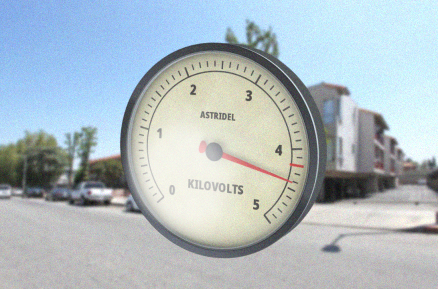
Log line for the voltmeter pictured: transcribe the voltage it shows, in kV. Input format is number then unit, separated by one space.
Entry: 4.4 kV
